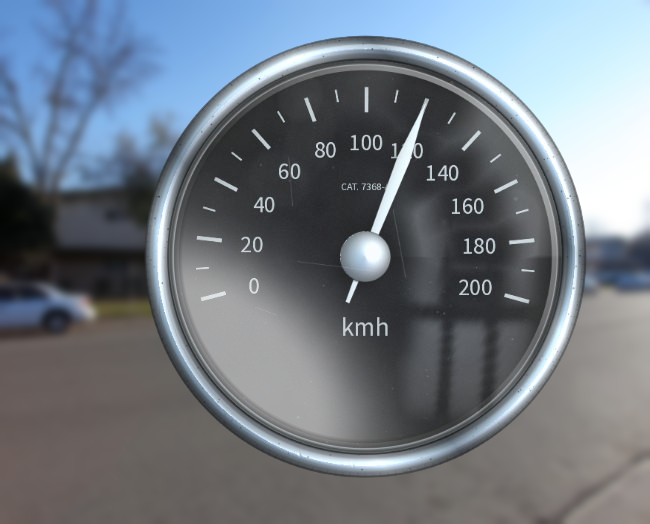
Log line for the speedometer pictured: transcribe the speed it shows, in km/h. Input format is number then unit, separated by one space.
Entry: 120 km/h
